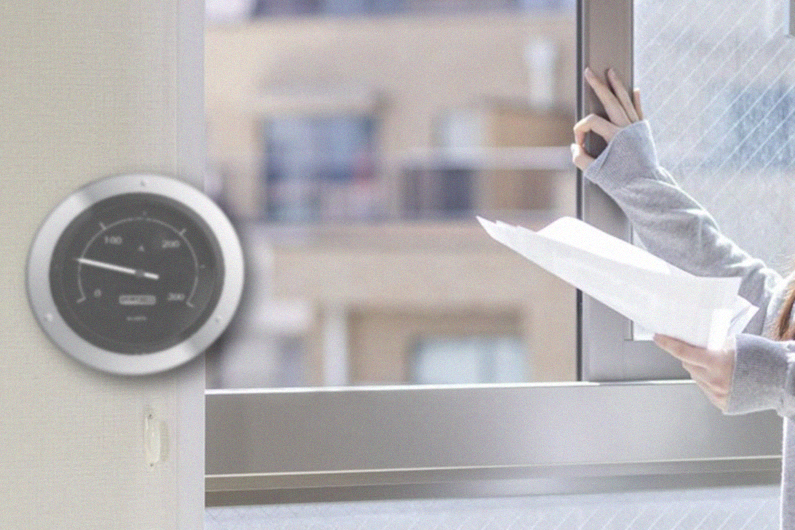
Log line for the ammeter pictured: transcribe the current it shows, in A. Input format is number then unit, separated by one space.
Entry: 50 A
